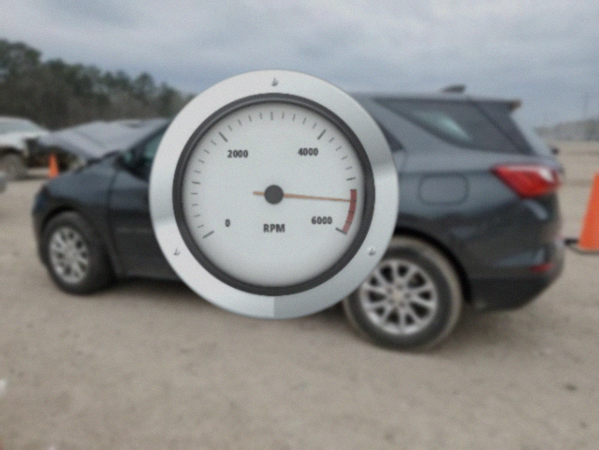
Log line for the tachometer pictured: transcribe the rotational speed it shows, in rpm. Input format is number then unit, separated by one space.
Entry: 5400 rpm
